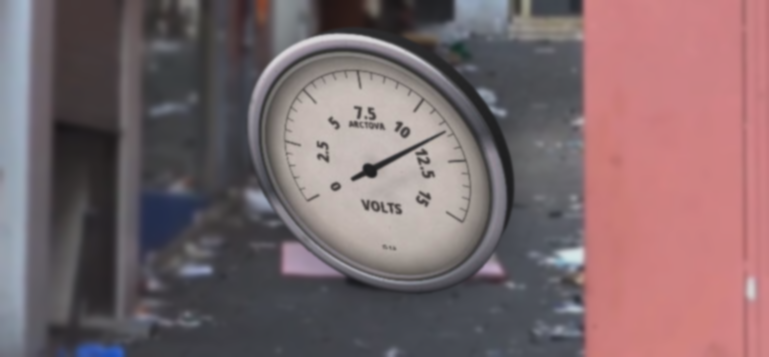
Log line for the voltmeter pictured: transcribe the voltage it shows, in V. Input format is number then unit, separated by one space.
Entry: 11.25 V
